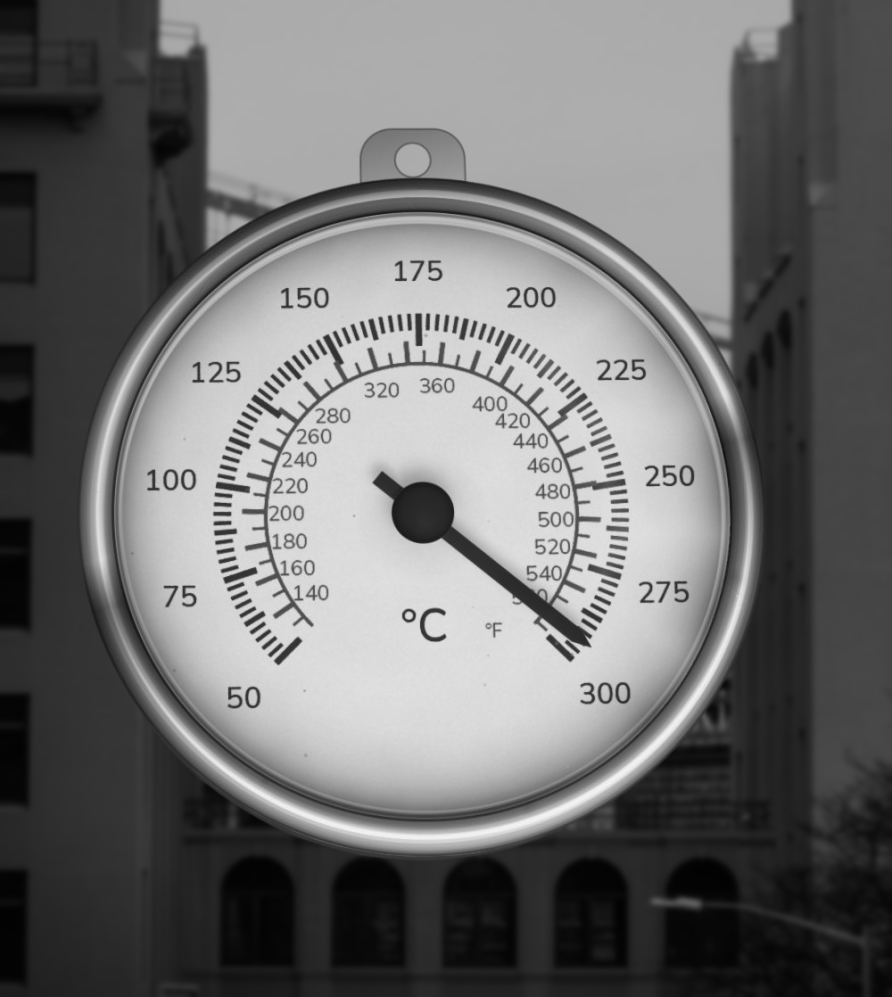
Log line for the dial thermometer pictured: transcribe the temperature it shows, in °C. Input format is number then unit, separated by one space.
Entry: 295 °C
